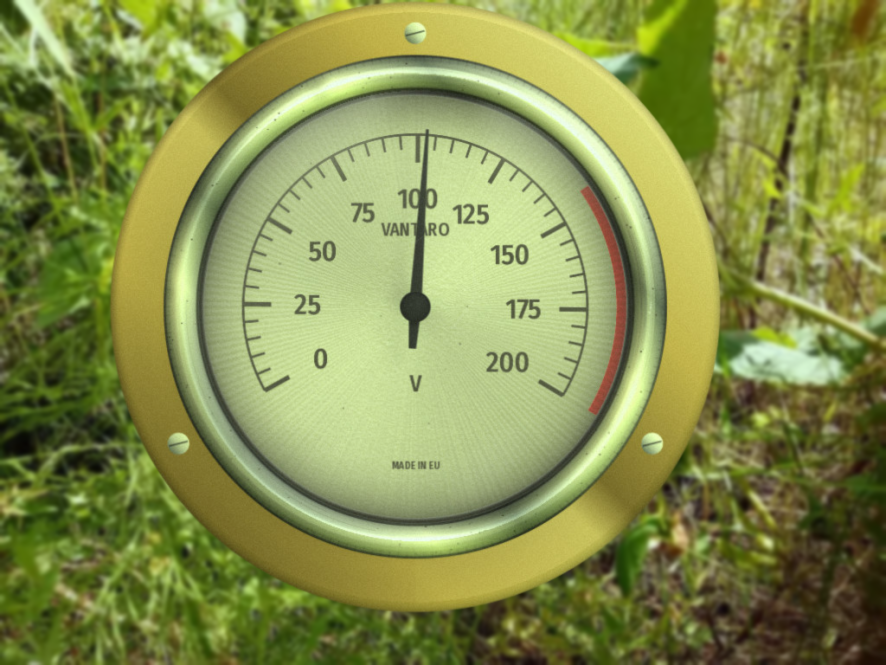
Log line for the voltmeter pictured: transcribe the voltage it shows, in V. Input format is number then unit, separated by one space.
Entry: 102.5 V
